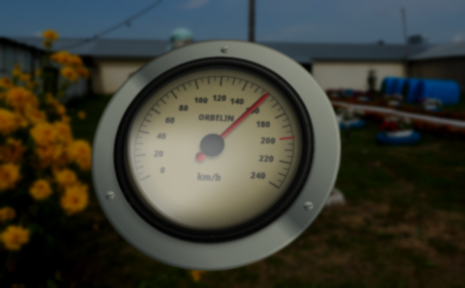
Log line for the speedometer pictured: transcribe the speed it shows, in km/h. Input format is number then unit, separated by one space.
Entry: 160 km/h
